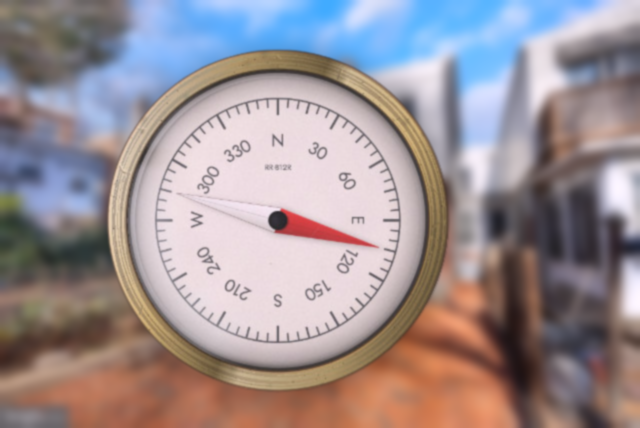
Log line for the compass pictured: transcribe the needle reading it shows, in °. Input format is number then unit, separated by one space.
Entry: 105 °
